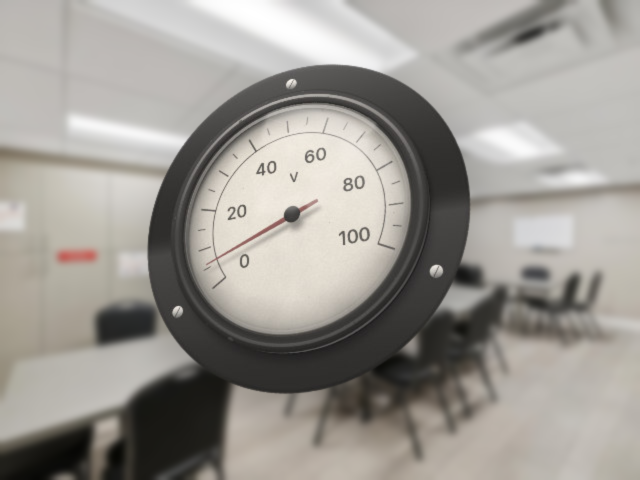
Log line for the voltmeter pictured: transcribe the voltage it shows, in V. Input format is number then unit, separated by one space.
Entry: 5 V
